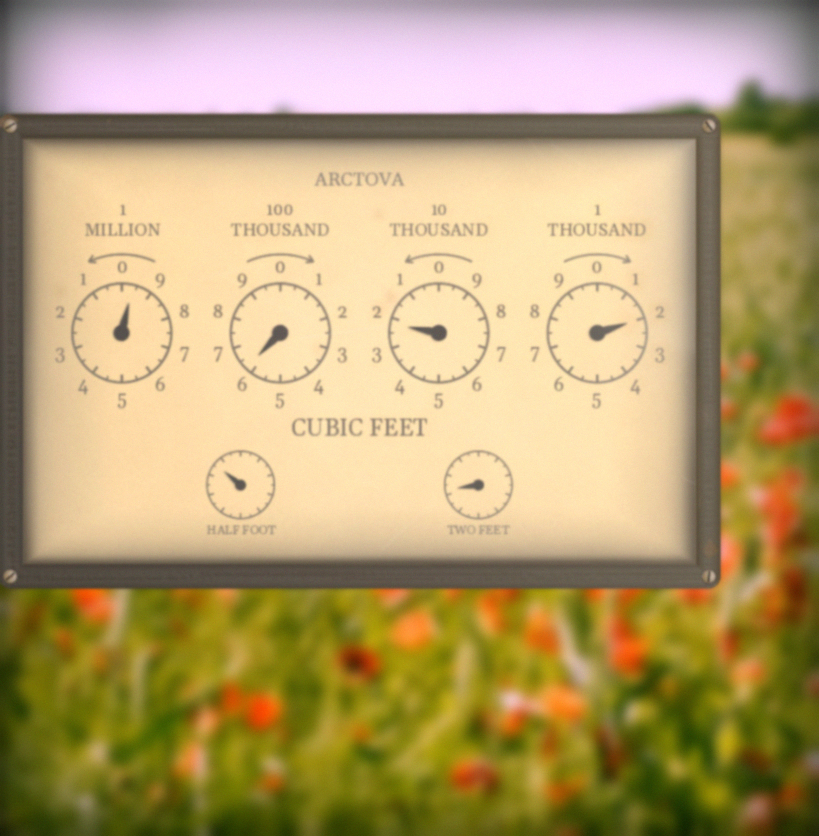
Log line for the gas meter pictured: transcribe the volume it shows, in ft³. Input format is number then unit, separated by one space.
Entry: 962200 ft³
